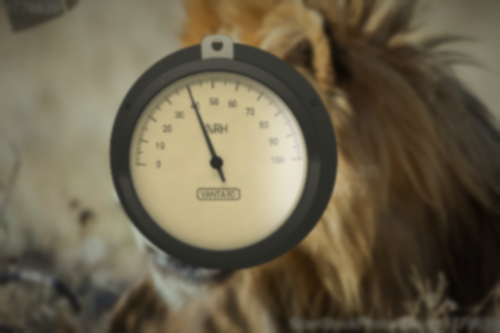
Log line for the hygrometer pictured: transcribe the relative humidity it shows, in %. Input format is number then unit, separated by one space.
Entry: 40 %
